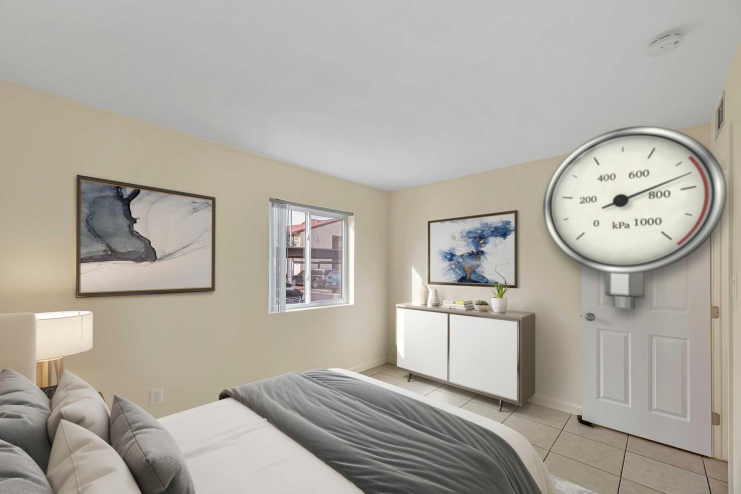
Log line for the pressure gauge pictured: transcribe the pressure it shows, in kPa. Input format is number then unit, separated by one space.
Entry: 750 kPa
